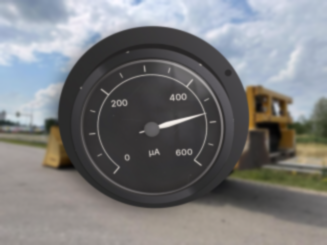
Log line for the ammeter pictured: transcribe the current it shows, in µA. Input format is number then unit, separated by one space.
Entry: 475 µA
